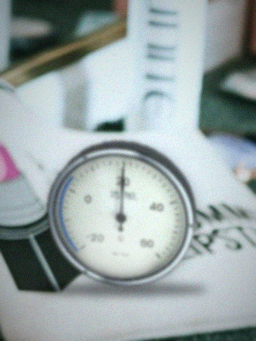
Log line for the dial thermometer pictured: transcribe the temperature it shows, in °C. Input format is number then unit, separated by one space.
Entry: 20 °C
